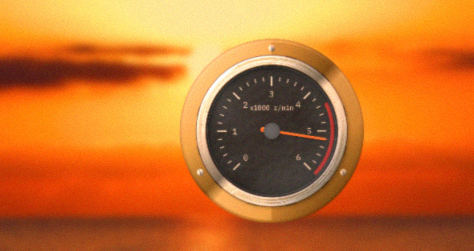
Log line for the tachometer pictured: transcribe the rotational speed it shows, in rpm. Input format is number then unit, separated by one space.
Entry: 5200 rpm
